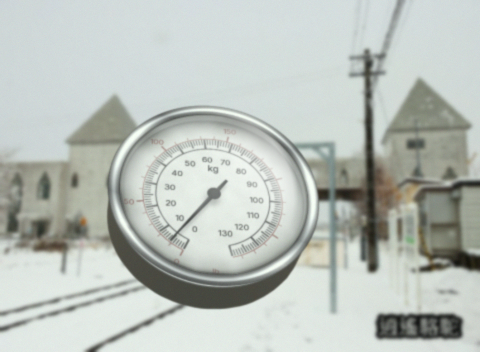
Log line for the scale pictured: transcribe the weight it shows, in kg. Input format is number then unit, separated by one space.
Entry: 5 kg
